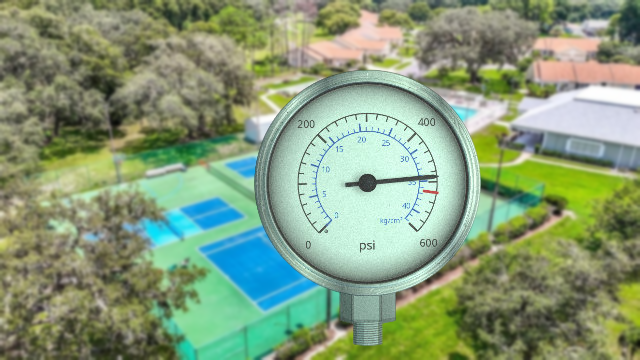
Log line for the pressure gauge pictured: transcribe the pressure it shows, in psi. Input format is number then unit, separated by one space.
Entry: 490 psi
